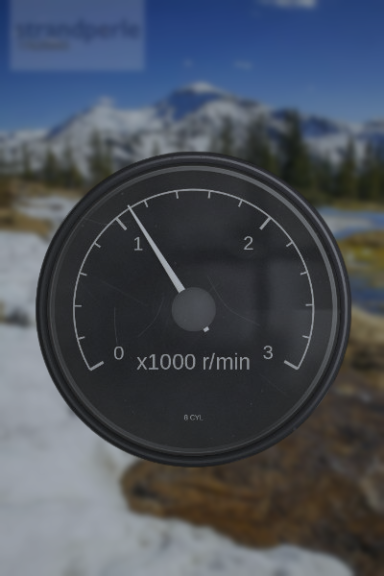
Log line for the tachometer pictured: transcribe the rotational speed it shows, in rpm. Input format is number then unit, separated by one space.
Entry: 1100 rpm
